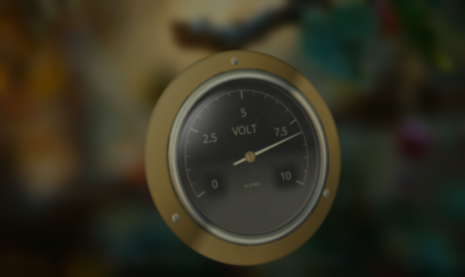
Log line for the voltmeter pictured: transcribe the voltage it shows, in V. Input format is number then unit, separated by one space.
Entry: 8 V
